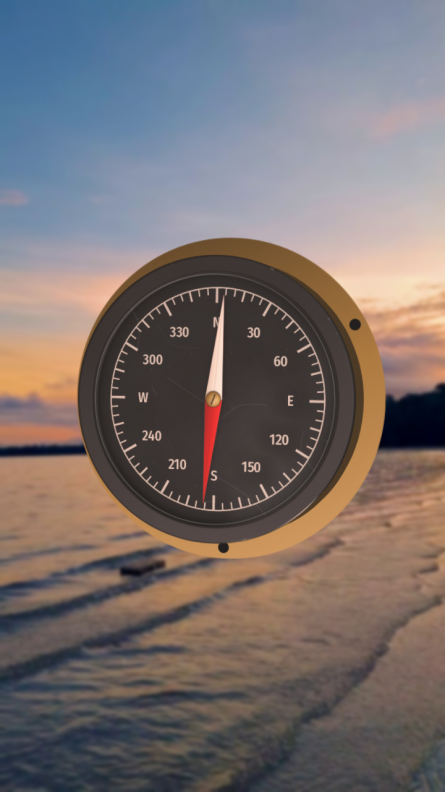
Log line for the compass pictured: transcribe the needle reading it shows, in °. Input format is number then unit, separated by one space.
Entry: 185 °
